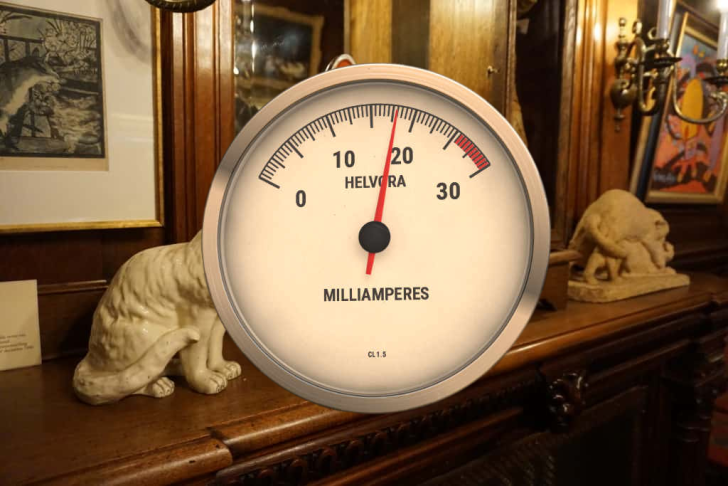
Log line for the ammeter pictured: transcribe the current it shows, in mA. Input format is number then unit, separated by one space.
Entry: 18 mA
